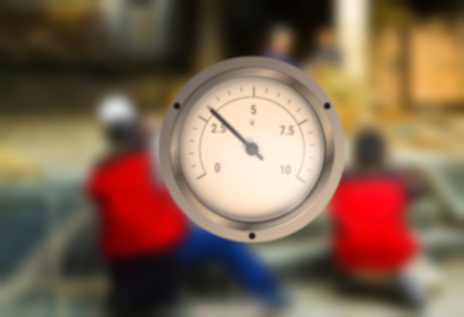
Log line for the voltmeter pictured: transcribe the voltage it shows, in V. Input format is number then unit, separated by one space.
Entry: 3 V
